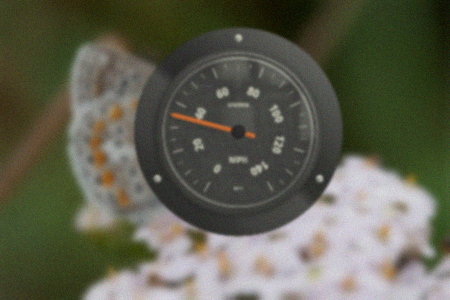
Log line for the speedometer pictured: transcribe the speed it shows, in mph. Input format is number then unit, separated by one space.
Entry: 35 mph
